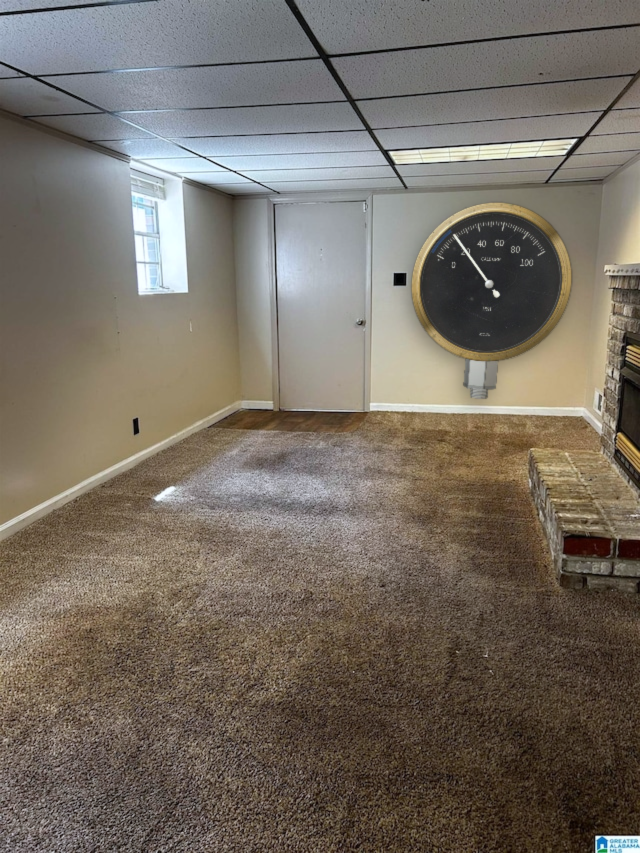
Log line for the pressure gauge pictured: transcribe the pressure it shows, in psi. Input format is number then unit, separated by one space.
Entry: 20 psi
